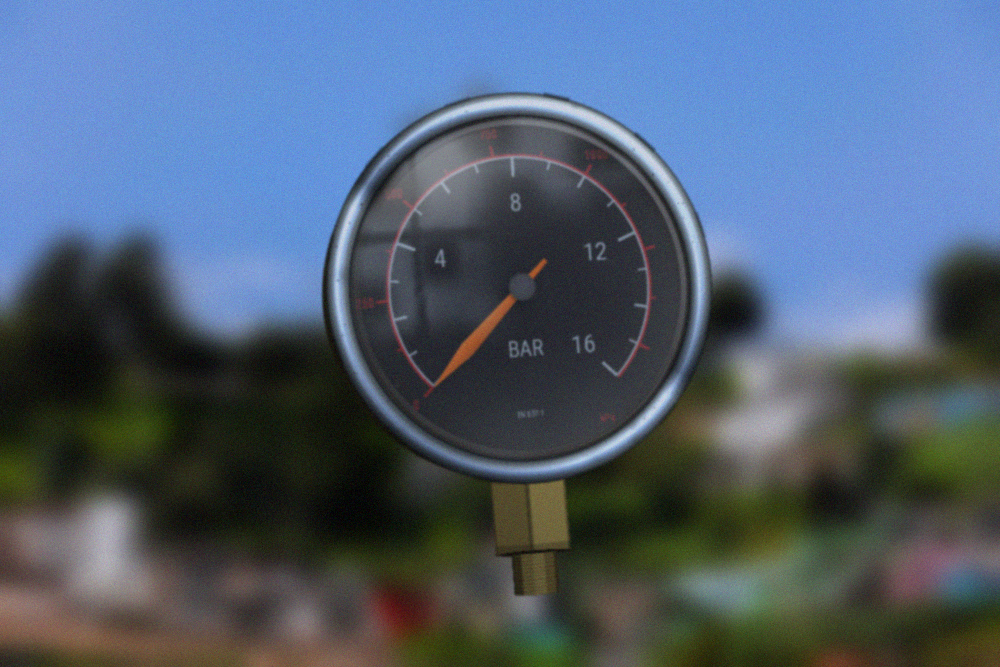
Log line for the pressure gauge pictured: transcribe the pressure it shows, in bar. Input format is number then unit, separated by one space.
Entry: 0 bar
